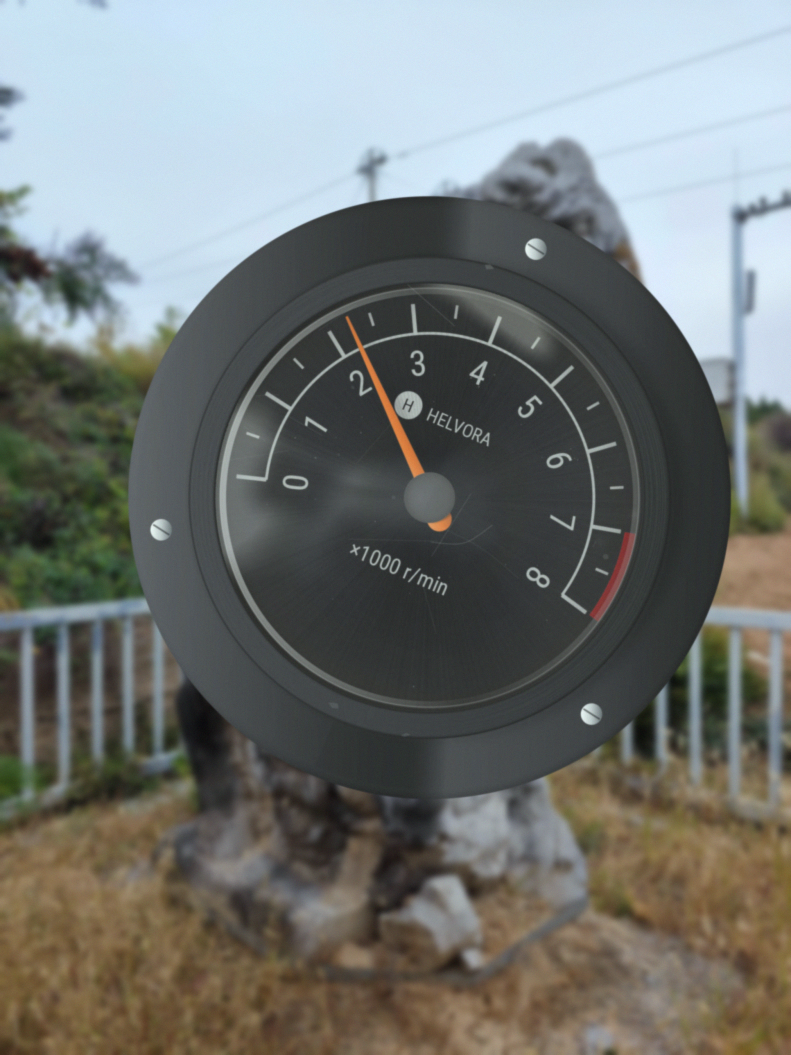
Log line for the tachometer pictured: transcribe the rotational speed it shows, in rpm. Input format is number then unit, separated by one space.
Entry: 2250 rpm
